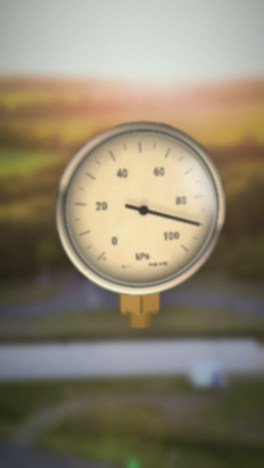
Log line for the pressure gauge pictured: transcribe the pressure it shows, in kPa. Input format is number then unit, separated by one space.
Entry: 90 kPa
